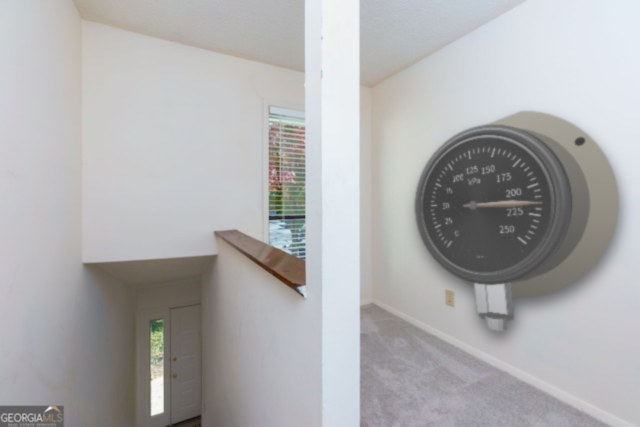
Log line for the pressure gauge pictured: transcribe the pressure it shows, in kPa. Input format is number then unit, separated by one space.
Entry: 215 kPa
